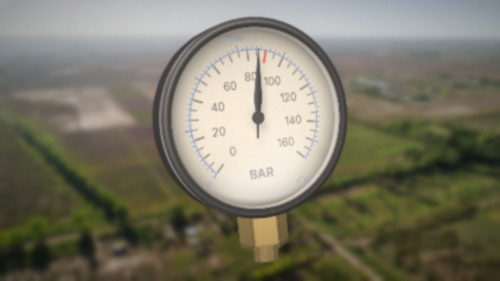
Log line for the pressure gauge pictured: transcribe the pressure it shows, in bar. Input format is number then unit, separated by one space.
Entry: 85 bar
